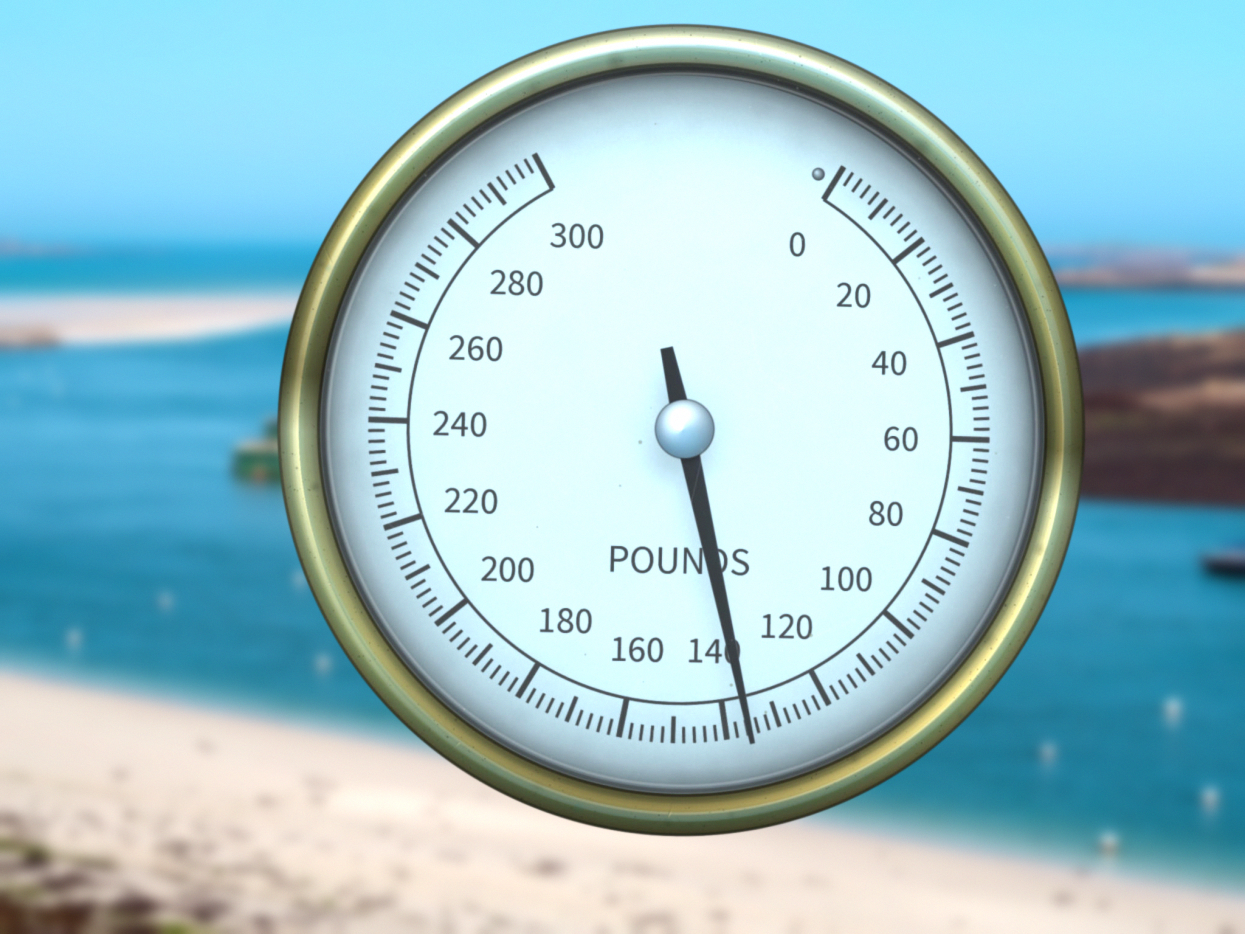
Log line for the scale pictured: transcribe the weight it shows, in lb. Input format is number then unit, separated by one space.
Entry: 136 lb
